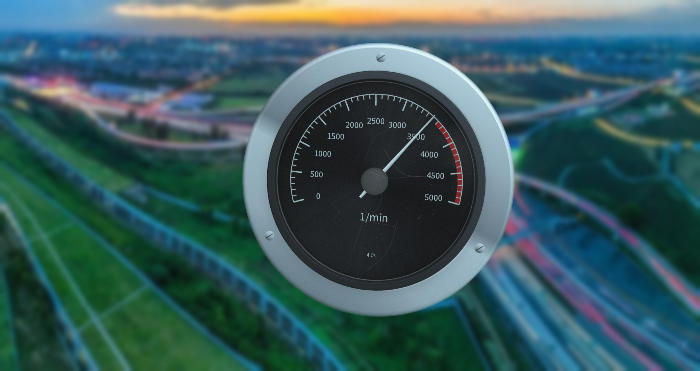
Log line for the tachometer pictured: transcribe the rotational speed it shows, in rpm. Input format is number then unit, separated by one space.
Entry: 3500 rpm
